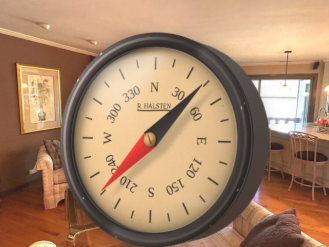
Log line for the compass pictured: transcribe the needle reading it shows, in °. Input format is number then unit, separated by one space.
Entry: 225 °
